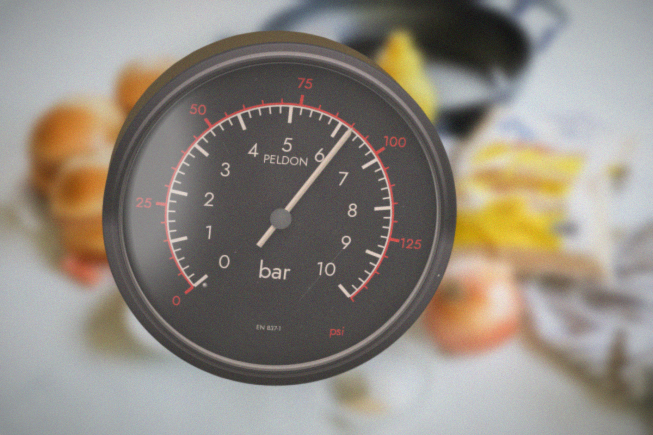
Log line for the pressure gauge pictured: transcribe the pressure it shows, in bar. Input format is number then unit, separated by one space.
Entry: 6.2 bar
